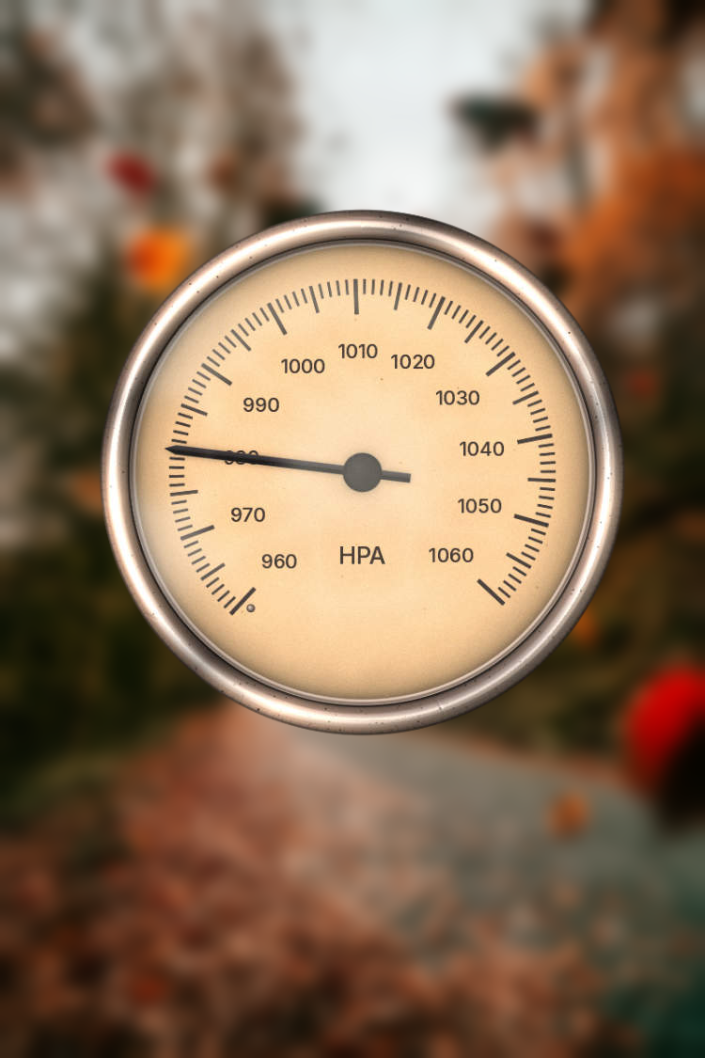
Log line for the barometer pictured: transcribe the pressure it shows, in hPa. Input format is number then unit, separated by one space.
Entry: 980 hPa
